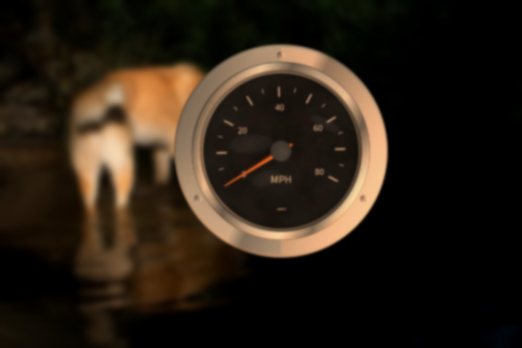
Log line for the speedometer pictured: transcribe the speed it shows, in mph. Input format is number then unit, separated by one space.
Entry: 0 mph
